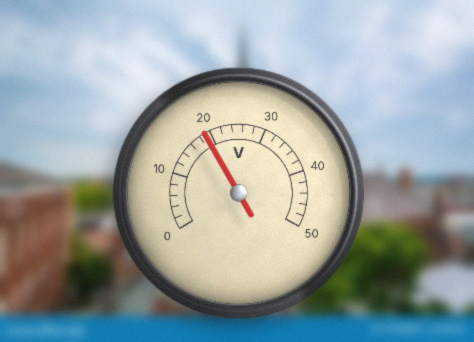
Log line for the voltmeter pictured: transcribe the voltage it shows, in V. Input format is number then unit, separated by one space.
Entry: 19 V
